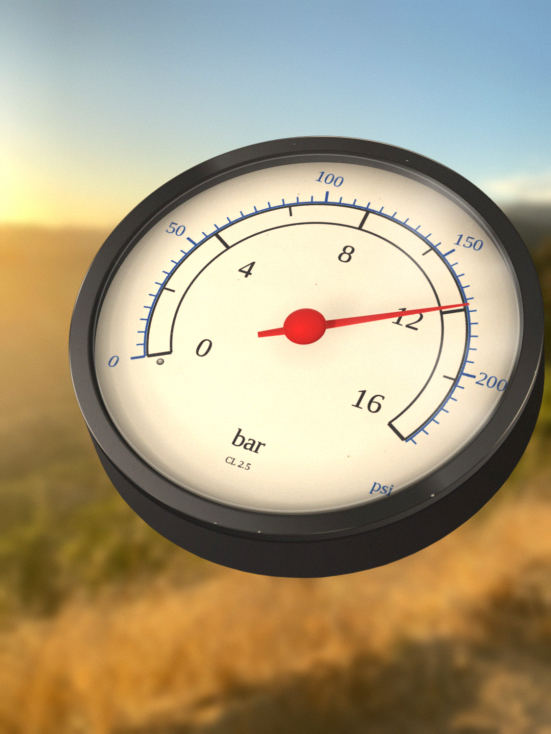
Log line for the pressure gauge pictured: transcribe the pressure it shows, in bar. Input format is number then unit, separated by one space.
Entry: 12 bar
